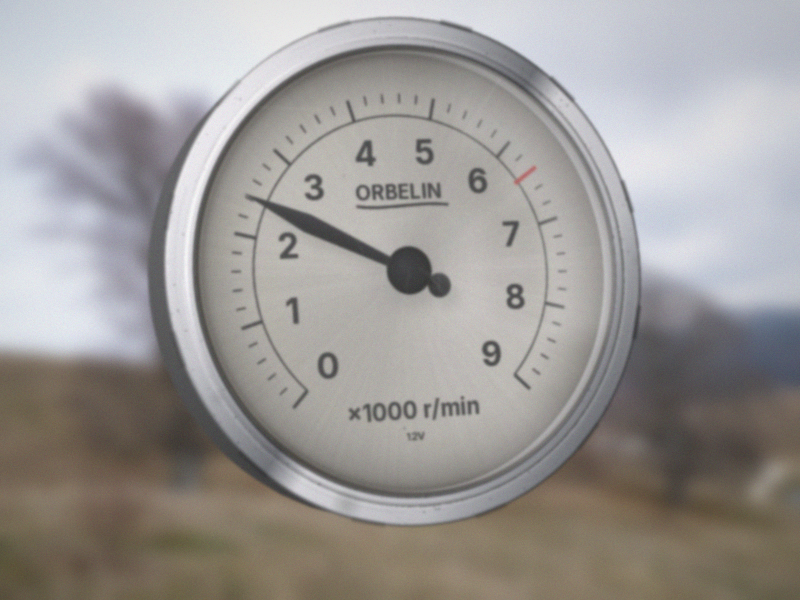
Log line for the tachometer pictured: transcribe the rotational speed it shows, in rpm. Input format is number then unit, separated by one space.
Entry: 2400 rpm
